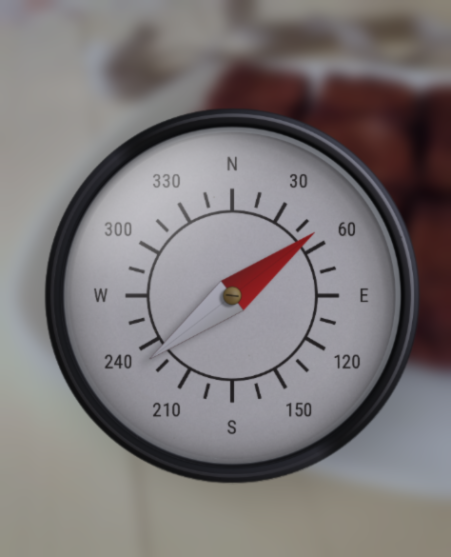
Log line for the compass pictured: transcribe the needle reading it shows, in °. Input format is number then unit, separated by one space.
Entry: 52.5 °
